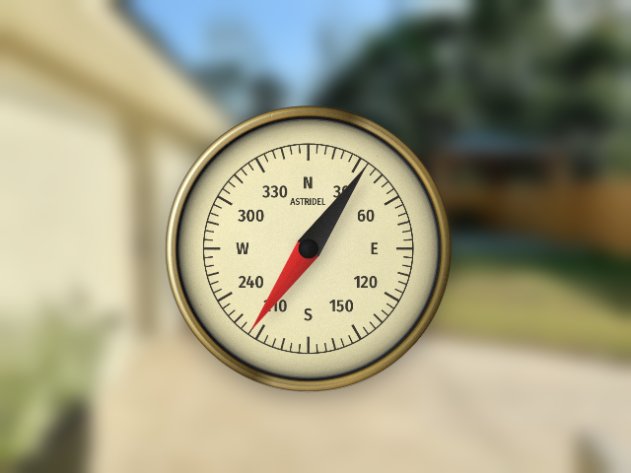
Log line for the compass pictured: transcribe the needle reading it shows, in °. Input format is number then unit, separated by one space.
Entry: 215 °
